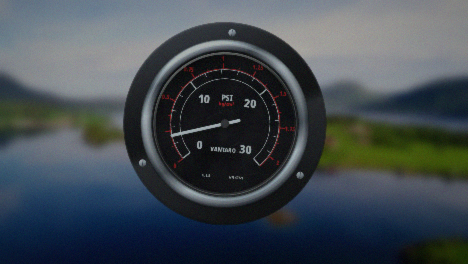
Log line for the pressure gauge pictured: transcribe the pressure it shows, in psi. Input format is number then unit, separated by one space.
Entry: 3 psi
